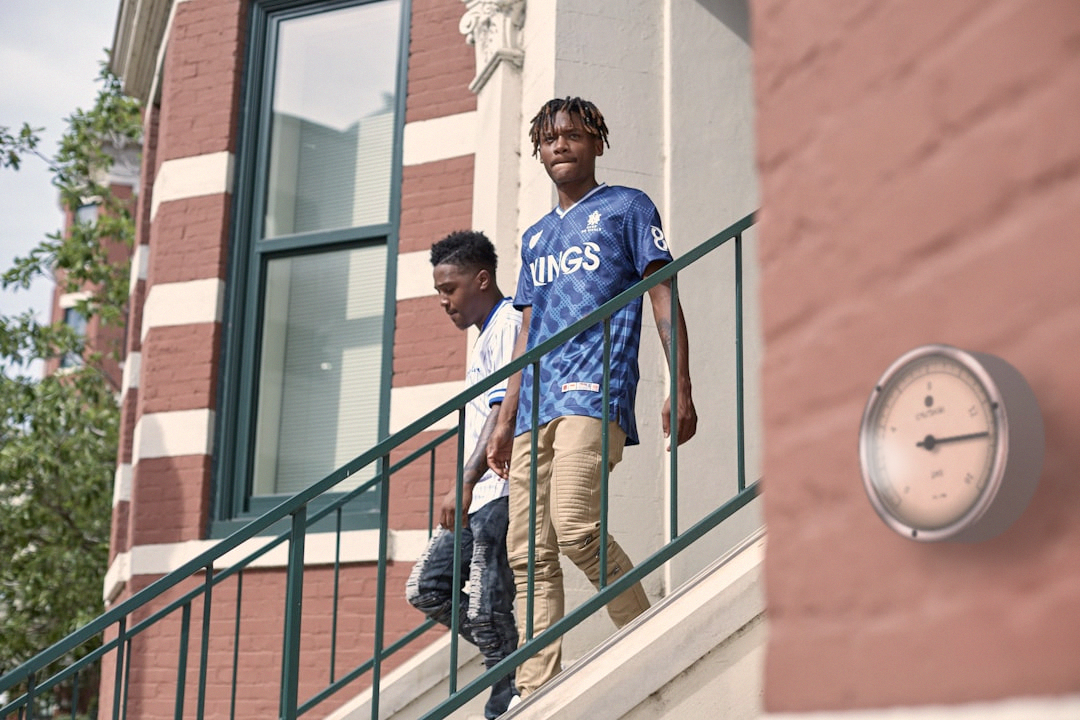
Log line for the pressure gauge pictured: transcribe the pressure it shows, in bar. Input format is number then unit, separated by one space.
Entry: 13.5 bar
